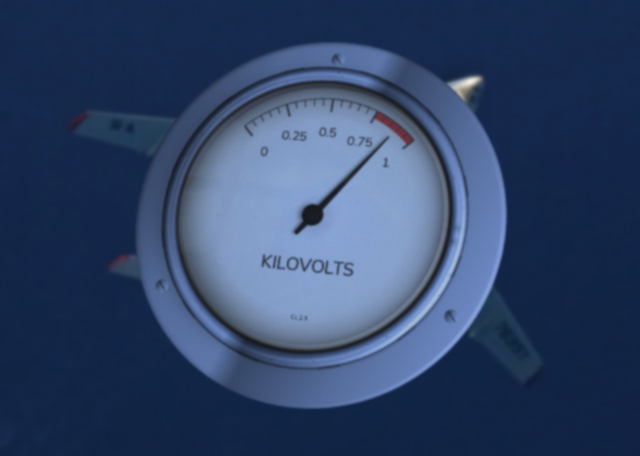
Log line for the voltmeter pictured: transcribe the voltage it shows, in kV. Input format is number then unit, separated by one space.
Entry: 0.9 kV
